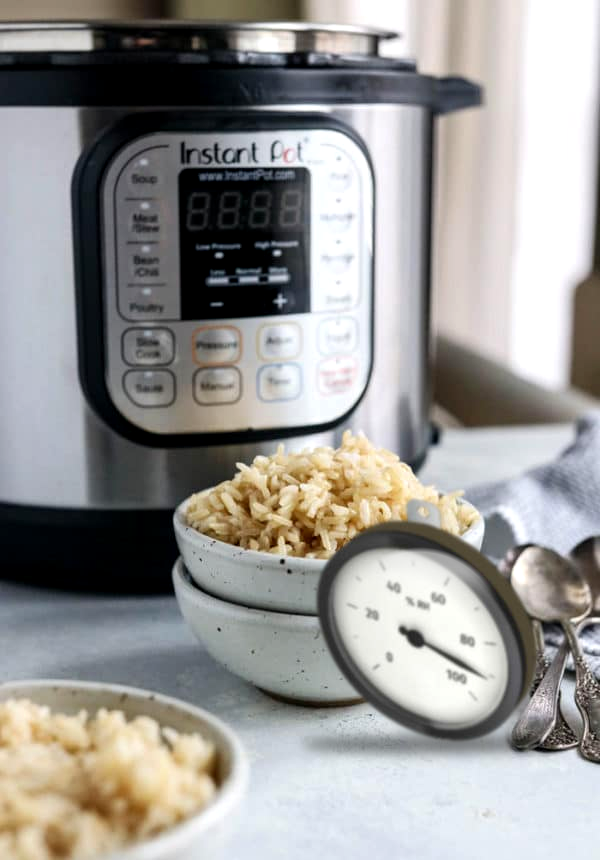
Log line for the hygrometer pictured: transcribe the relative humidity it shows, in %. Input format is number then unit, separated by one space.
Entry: 90 %
